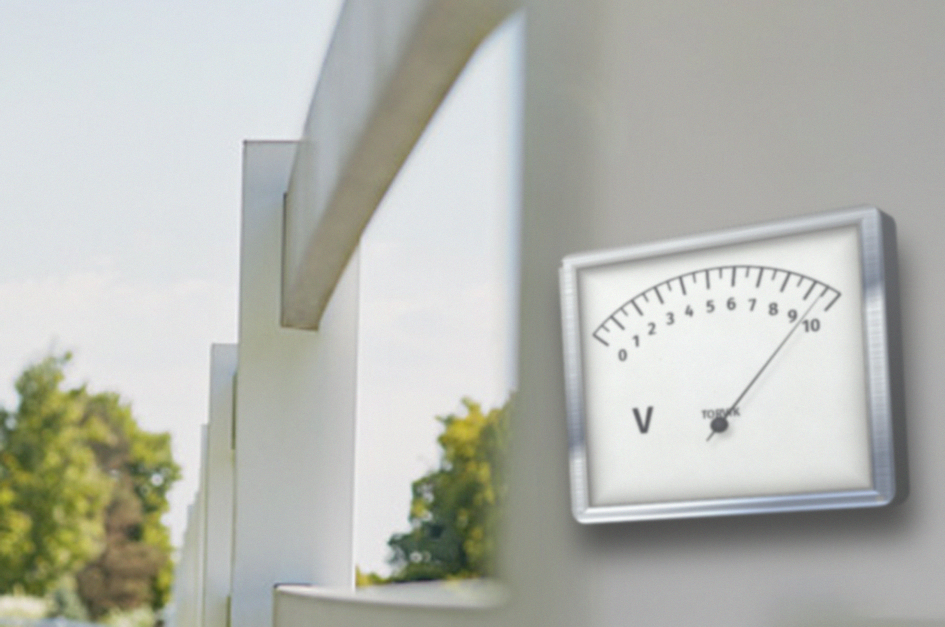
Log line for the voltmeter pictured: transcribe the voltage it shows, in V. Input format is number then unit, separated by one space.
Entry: 9.5 V
